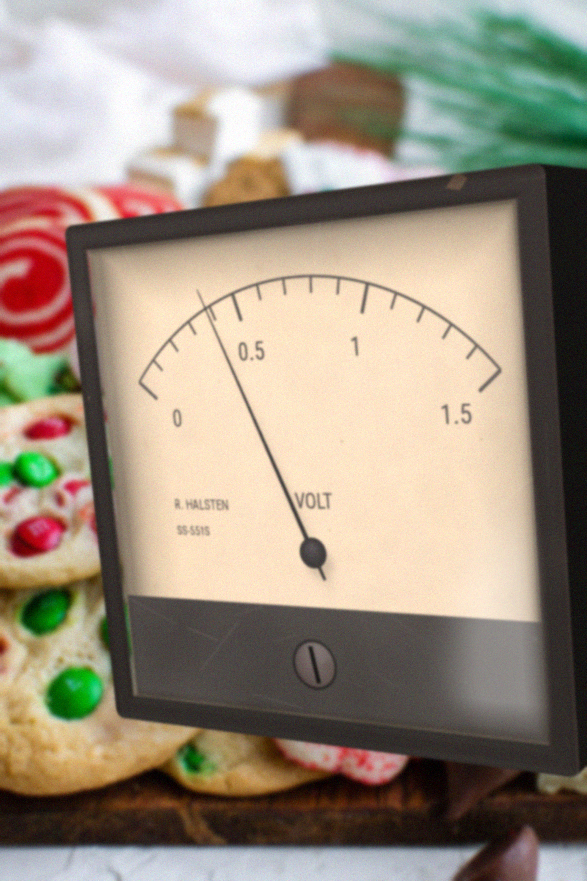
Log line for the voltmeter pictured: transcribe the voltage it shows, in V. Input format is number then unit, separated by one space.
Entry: 0.4 V
